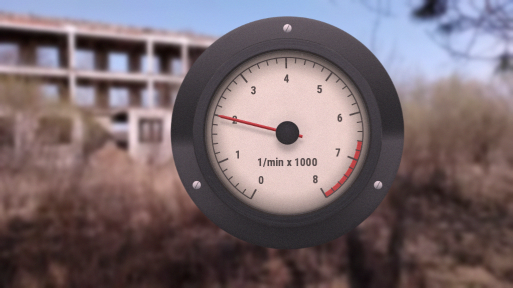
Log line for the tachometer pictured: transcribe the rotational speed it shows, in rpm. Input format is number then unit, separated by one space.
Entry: 2000 rpm
